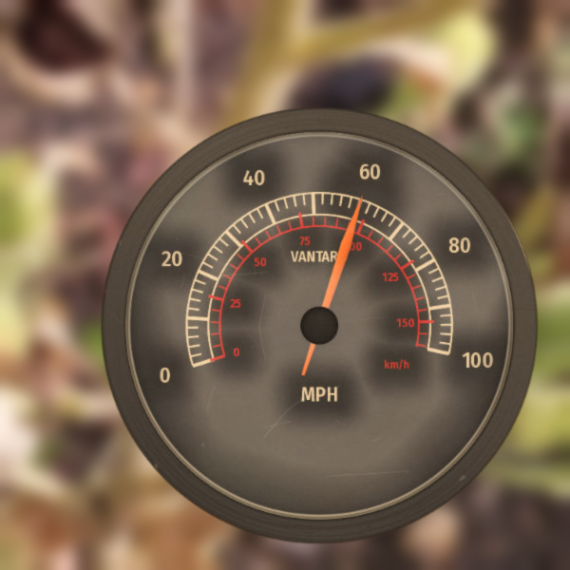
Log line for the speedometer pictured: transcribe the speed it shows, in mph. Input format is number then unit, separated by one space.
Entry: 60 mph
